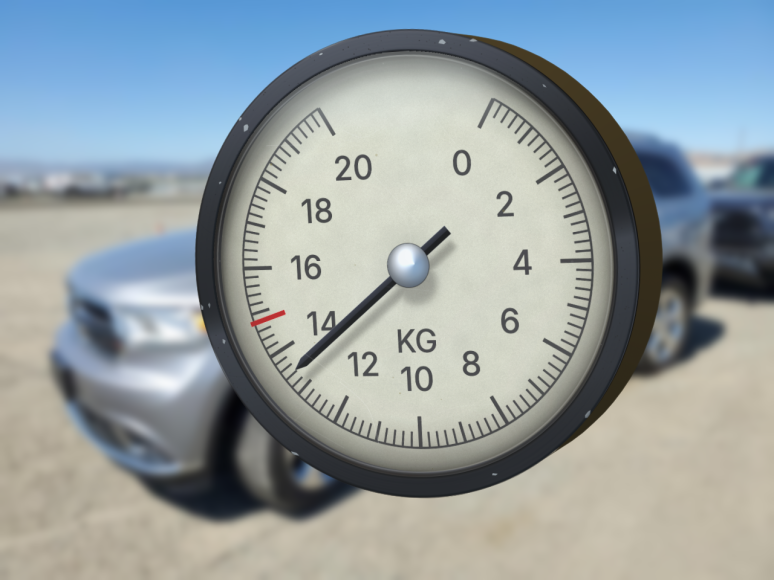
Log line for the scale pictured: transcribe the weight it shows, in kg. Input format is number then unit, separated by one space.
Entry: 13.4 kg
